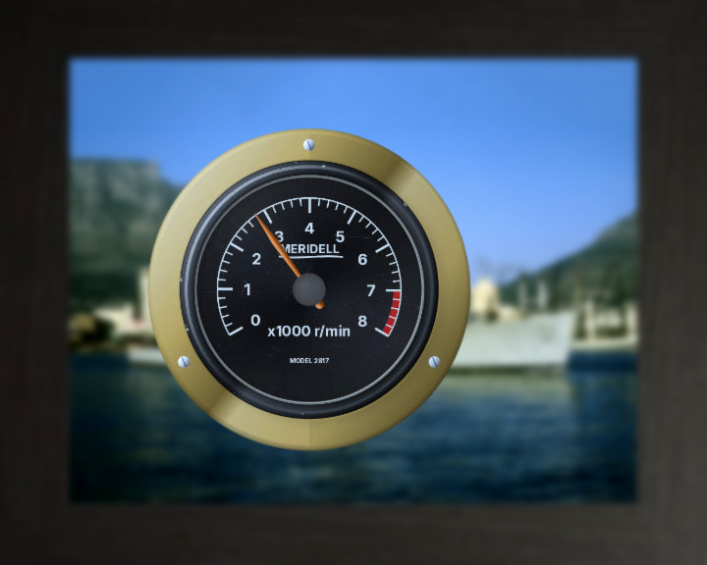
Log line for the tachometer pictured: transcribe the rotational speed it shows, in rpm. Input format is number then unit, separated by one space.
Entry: 2800 rpm
